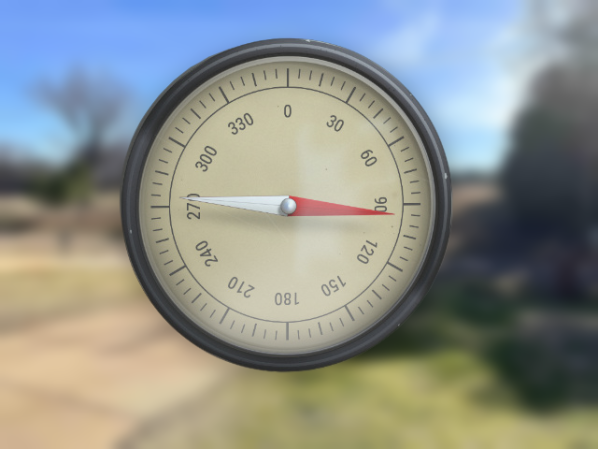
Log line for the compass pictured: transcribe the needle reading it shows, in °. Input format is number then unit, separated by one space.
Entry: 95 °
